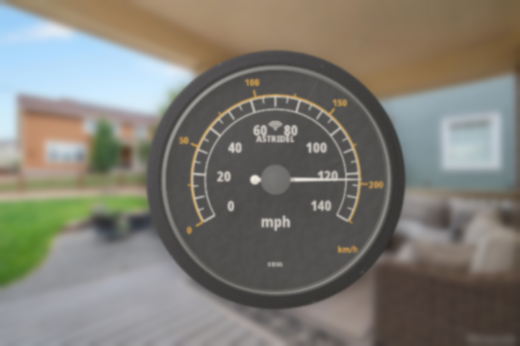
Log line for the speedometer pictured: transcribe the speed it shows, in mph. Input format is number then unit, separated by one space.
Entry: 122.5 mph
